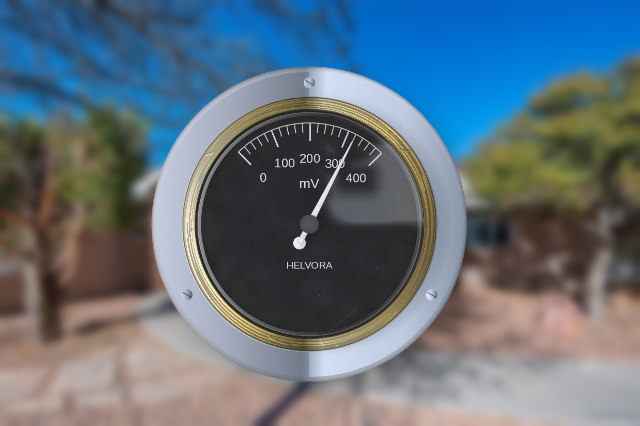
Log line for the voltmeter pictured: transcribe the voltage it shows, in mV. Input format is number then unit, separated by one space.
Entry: 320 mV
